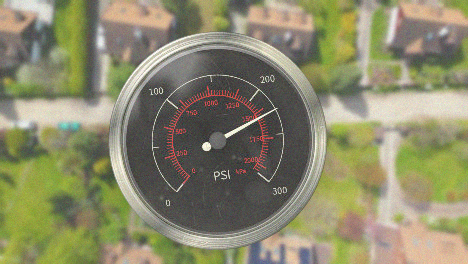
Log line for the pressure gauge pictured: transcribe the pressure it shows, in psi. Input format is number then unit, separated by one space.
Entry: 225 psi
